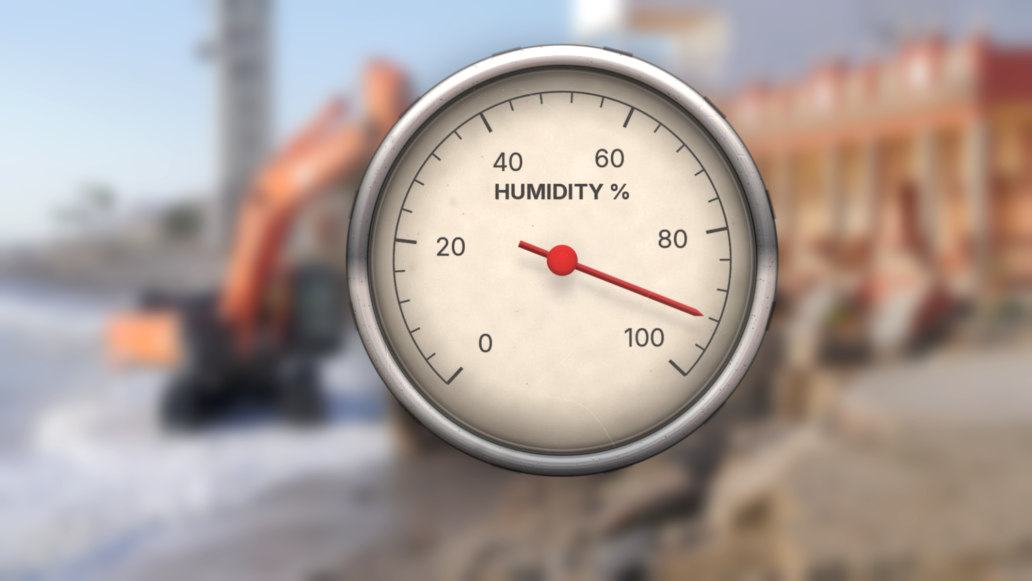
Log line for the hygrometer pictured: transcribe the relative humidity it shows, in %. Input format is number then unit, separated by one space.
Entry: 92 %
